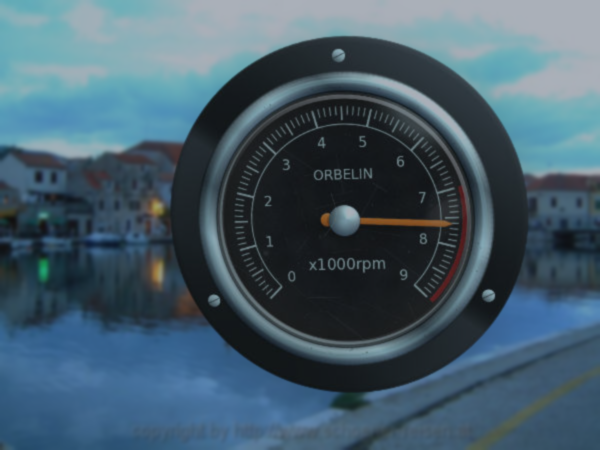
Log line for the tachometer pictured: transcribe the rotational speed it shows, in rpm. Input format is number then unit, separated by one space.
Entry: 7600 rpm
